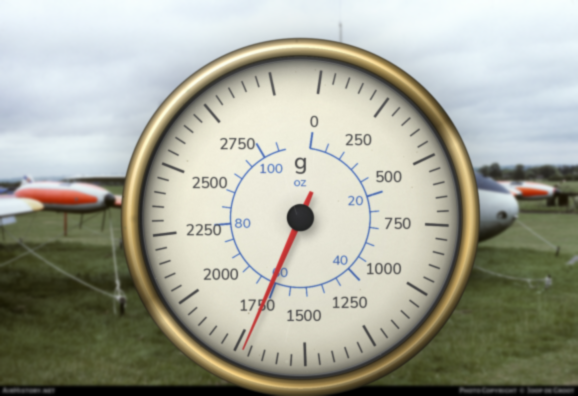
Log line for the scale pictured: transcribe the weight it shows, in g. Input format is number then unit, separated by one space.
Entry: 1725 g
